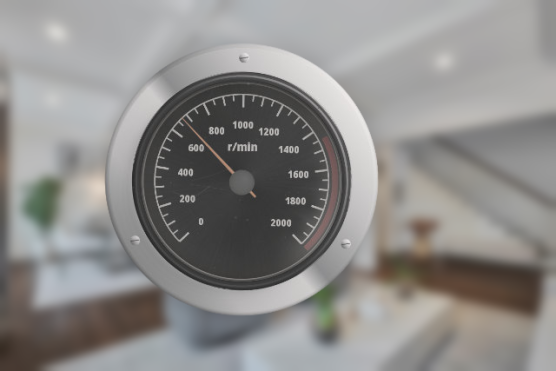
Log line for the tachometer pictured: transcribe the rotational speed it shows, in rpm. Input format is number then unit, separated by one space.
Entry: 675 rpm
